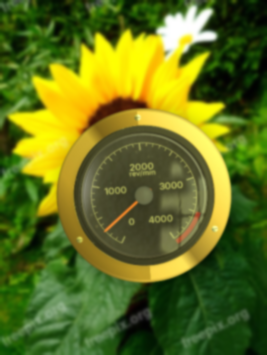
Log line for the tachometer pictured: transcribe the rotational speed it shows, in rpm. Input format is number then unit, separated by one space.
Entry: 300 rpm
